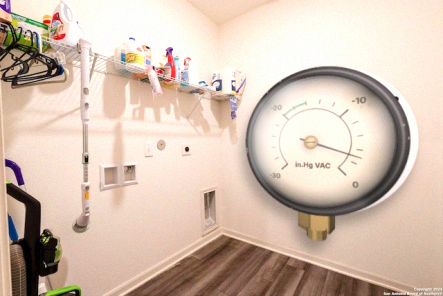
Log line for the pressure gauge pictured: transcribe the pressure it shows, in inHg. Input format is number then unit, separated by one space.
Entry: -3 inHg
